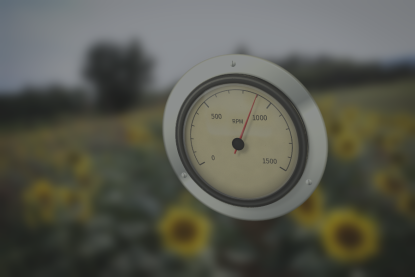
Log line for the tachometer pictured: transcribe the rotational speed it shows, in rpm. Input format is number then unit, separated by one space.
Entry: 900 rpm
